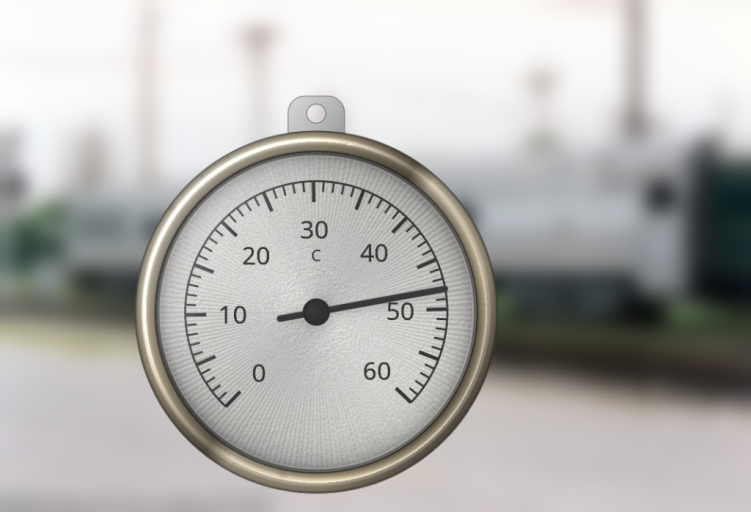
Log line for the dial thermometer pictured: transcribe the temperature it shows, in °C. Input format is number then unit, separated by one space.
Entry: 48 °C
